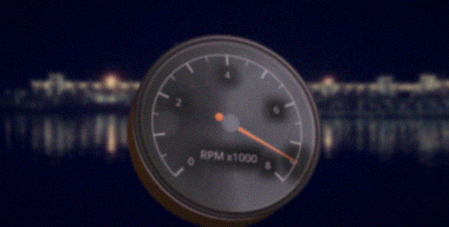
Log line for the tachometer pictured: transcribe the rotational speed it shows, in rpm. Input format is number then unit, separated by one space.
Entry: 7500 rpm
